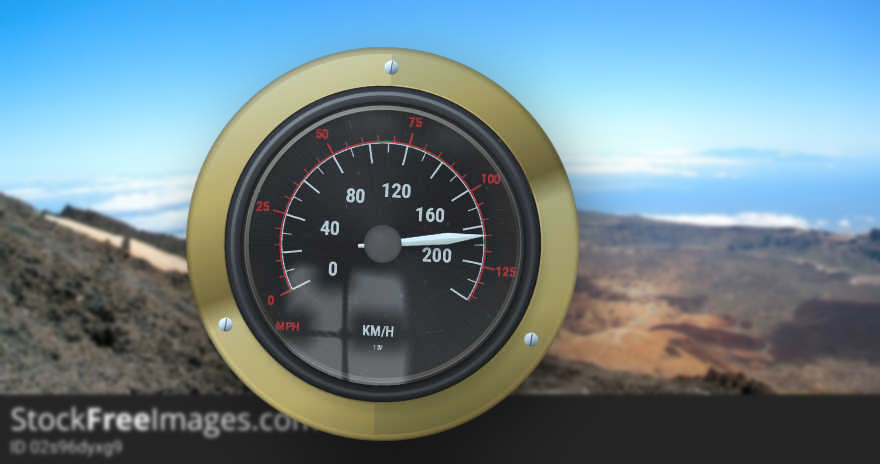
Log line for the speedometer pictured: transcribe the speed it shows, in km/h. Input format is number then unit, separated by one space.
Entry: 185 km/h
